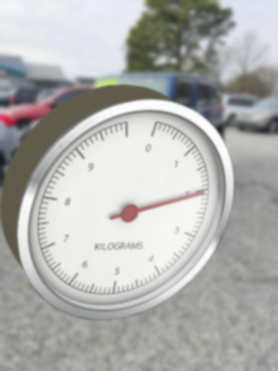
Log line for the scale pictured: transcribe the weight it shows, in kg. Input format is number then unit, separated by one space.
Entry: 2 kg
